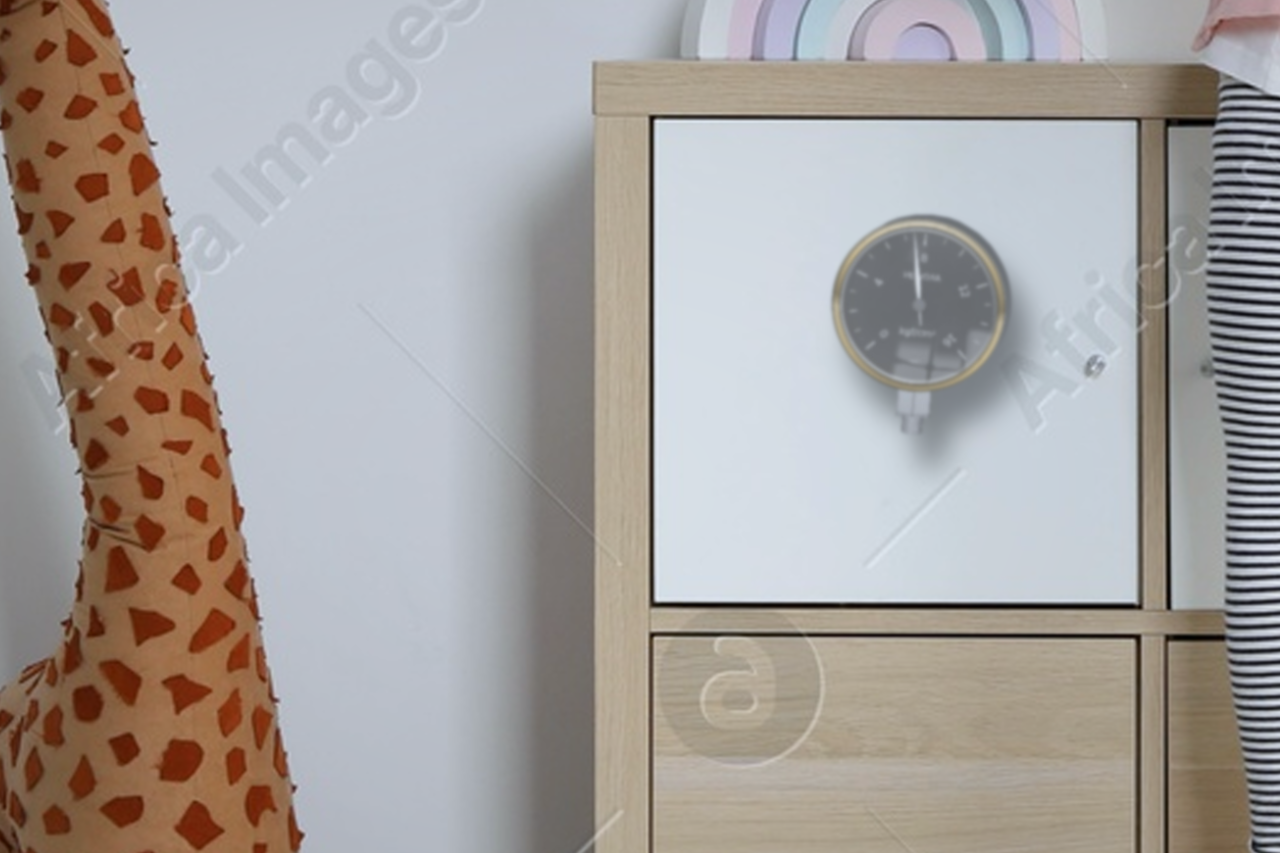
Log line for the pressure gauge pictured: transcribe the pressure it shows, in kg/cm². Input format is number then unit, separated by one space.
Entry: 7.5 kg/cm²
